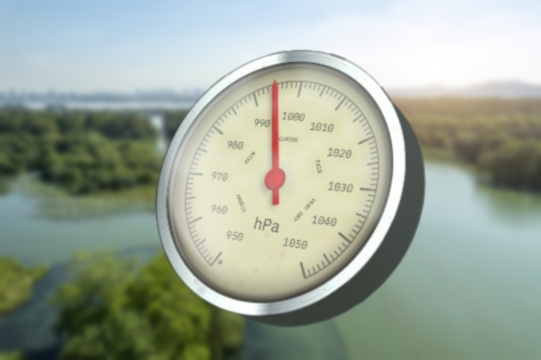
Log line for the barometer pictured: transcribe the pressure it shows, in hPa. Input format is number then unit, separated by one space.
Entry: 995 hPa
